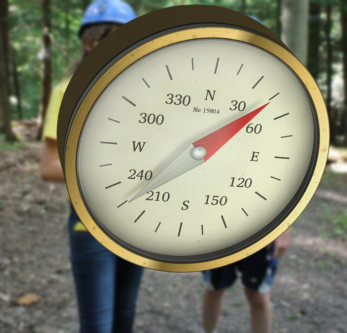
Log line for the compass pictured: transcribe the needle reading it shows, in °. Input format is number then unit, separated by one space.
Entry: 45 °
